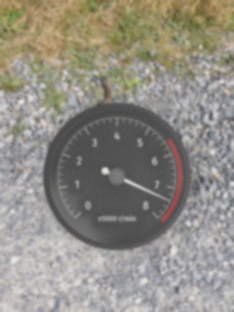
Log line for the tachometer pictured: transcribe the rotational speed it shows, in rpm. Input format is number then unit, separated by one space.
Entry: 7400 rpm
